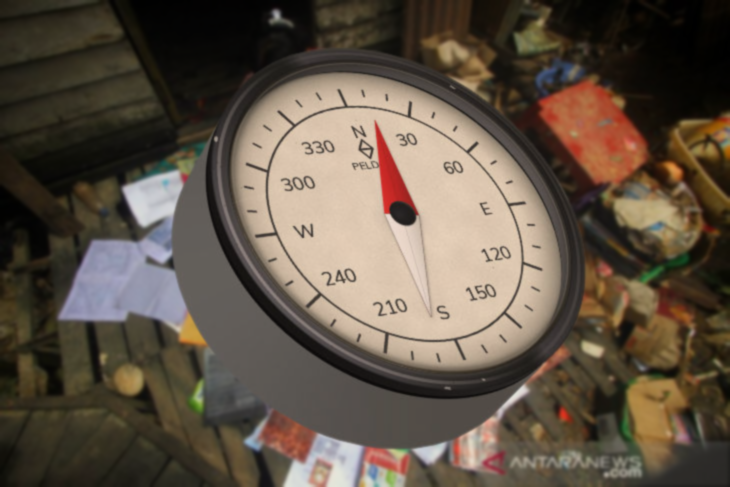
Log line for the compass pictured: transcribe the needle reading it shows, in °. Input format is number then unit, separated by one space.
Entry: 10 °
